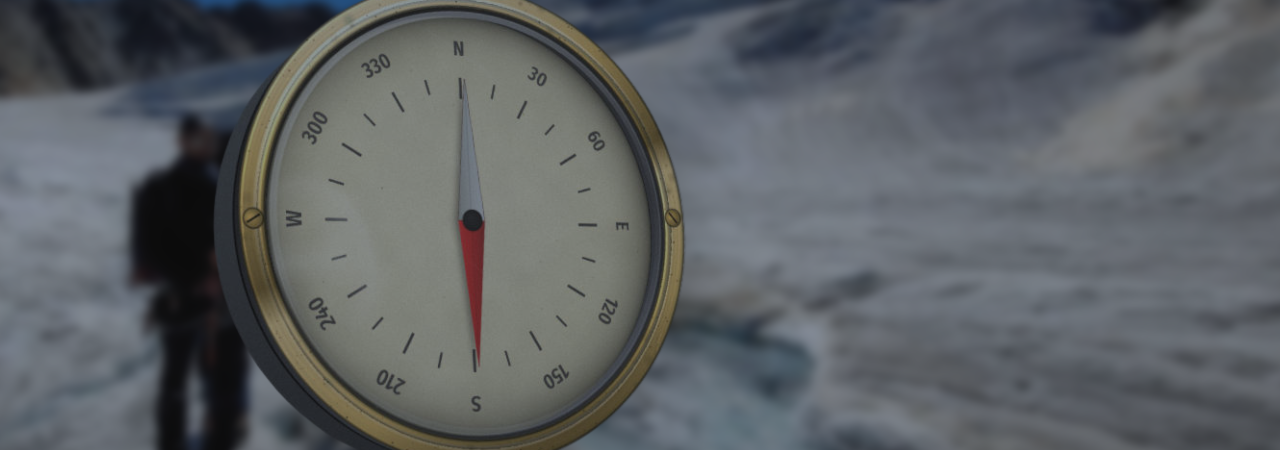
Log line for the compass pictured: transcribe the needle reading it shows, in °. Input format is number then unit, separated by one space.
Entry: 180 °
